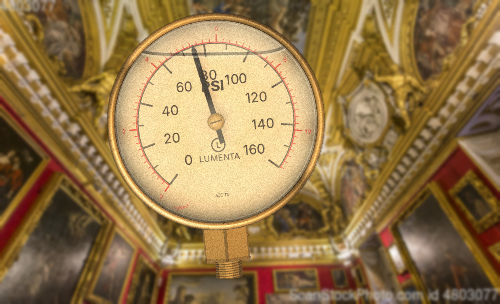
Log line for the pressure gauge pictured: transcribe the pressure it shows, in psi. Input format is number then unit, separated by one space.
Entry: 75 psi
